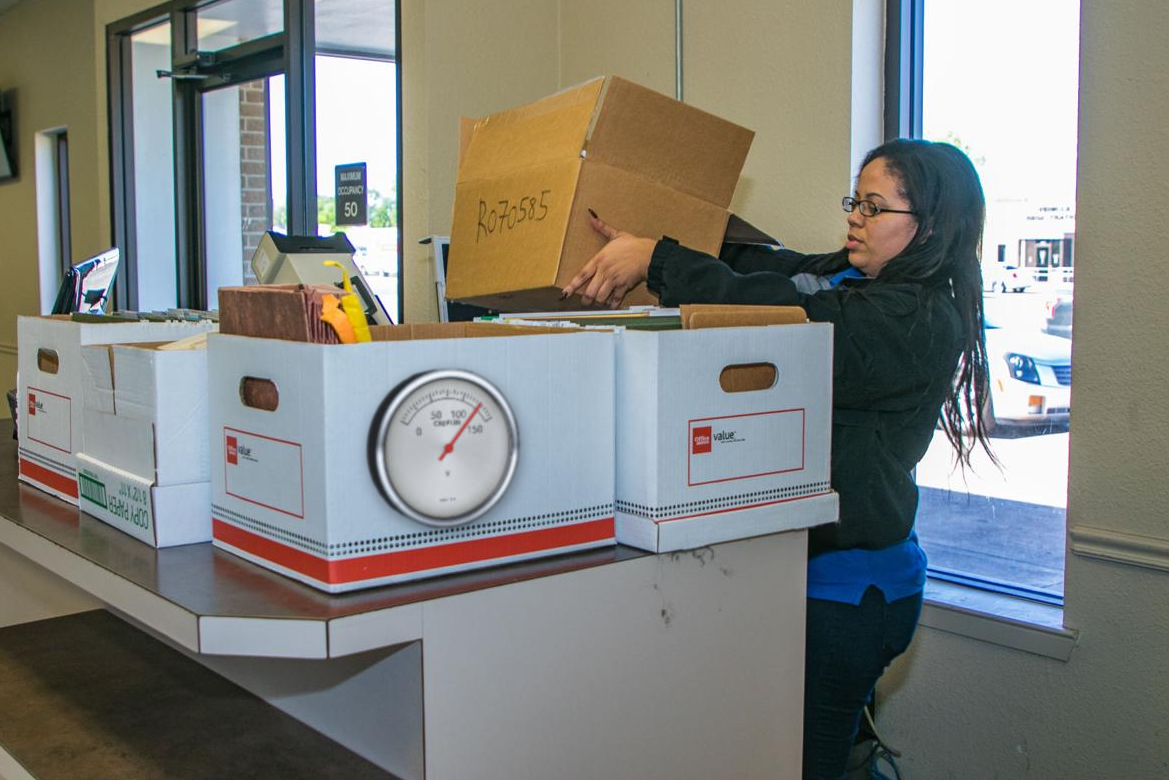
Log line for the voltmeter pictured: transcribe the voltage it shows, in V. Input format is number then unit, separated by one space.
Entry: 125 V
